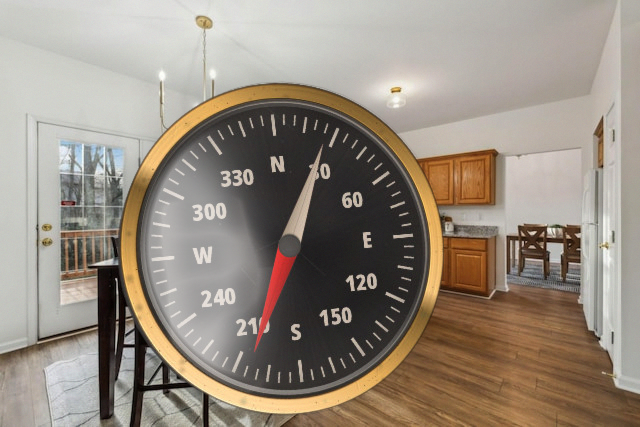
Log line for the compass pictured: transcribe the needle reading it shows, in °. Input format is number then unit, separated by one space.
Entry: 205 °
